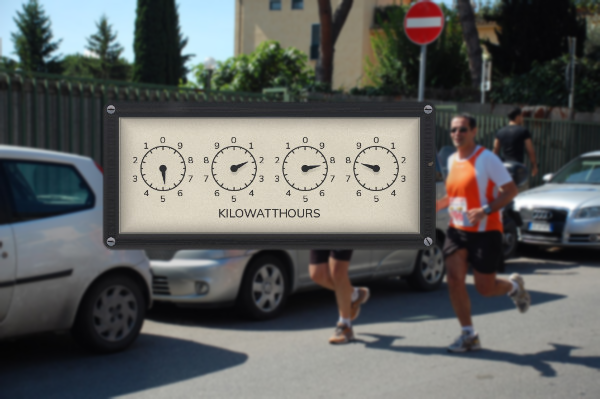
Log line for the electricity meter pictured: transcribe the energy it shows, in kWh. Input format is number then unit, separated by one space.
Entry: 5178 kWh
